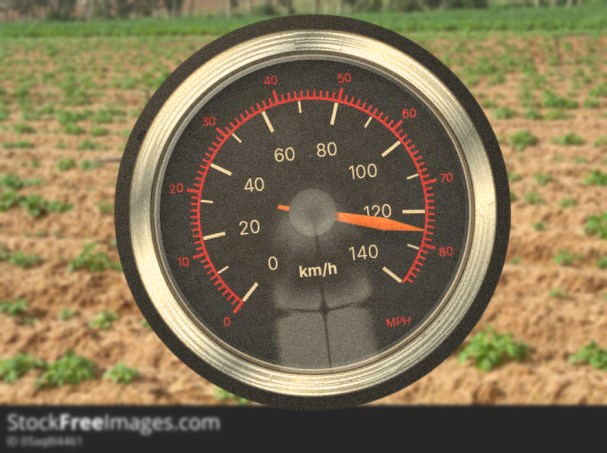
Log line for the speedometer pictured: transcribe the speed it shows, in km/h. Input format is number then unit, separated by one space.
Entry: 125 km/h
